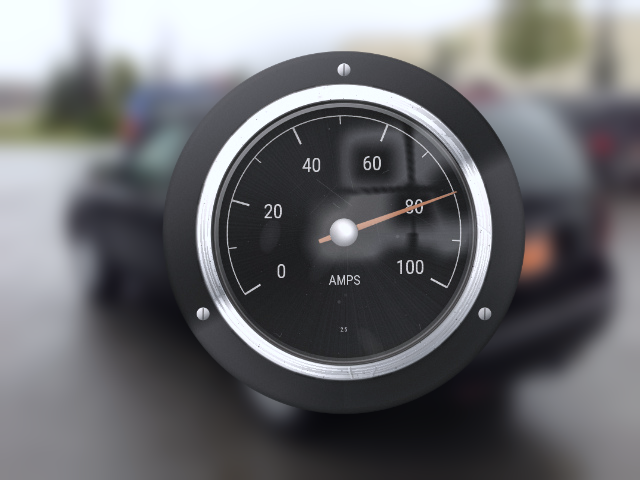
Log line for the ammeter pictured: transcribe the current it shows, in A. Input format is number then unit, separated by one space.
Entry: 80 A
